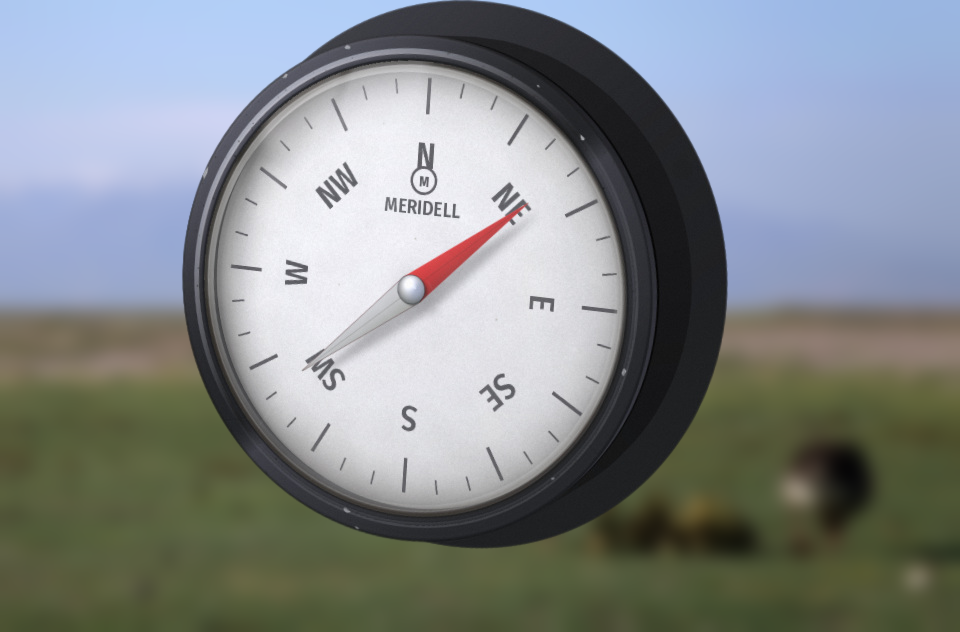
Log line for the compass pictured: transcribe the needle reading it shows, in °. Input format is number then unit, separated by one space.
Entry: 50 °
